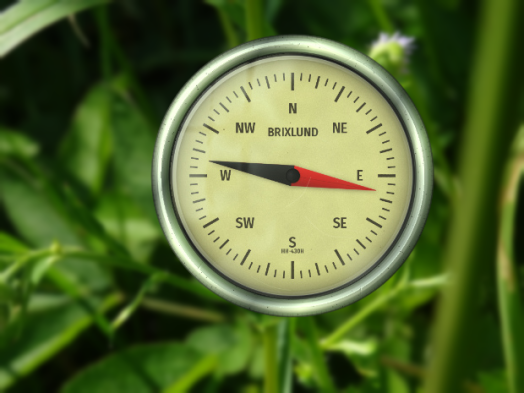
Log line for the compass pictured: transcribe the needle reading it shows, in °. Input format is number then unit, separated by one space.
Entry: 100 °
